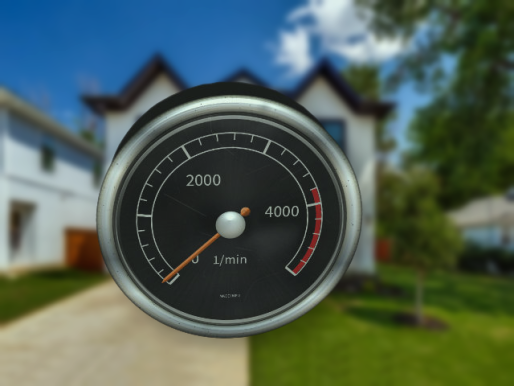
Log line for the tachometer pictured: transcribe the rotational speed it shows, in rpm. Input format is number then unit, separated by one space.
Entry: 100 rpm
